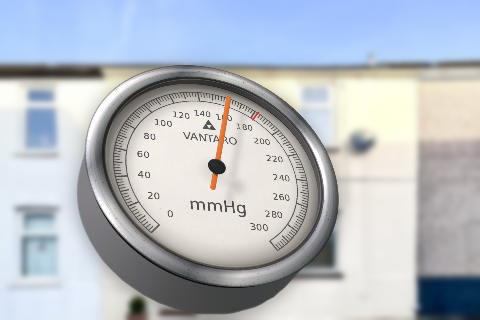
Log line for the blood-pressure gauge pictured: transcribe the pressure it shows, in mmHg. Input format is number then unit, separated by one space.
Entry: 160 mmHg
